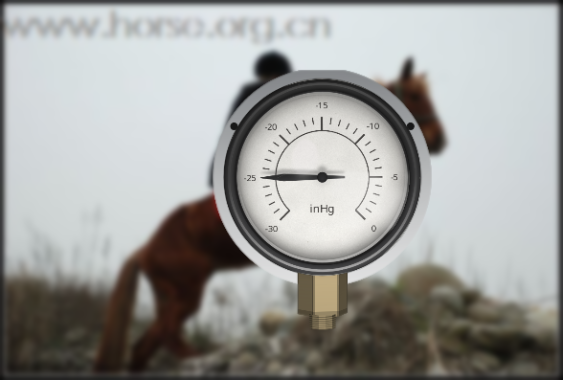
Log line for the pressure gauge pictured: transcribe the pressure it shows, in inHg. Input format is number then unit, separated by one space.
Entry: -25 inHg
